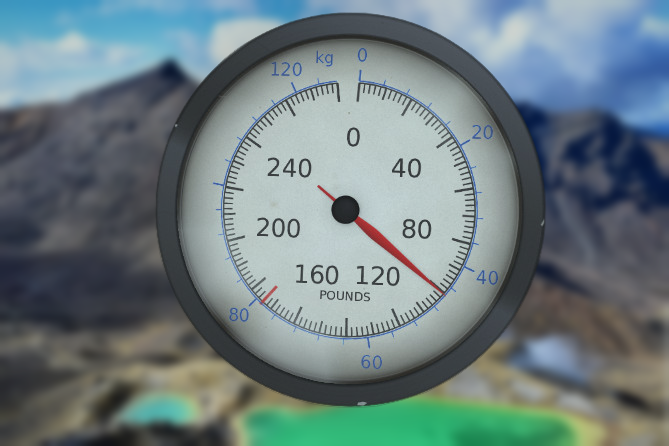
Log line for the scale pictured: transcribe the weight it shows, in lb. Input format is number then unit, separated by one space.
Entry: 100 lb
